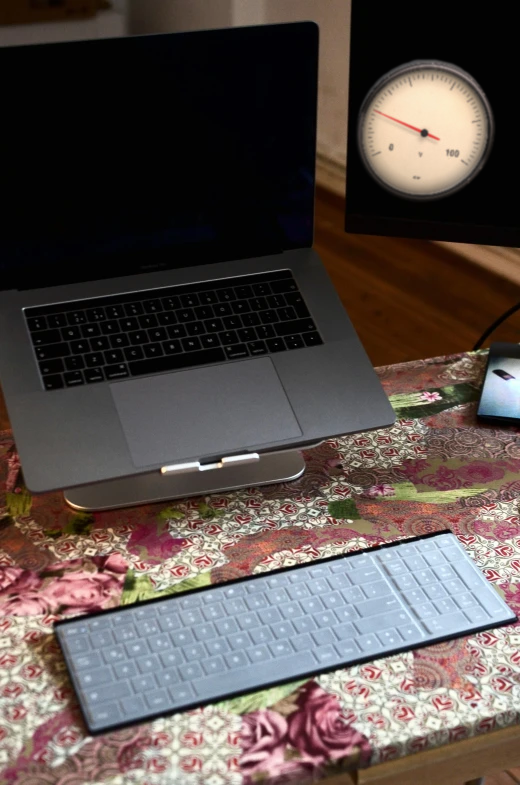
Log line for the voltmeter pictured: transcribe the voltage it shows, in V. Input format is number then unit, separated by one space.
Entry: 20 V
